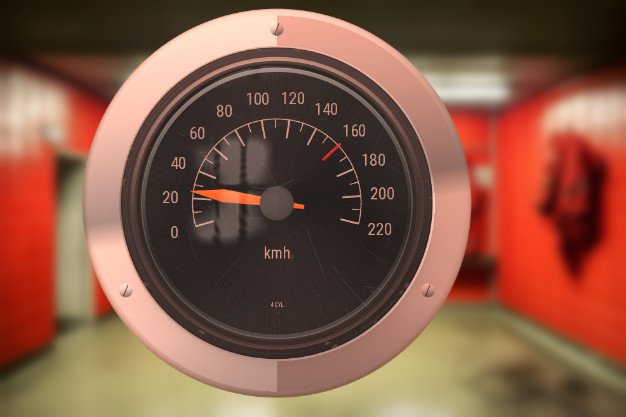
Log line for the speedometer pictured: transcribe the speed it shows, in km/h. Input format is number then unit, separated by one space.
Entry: 25 km/h
